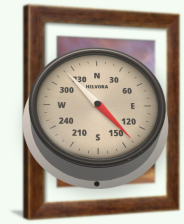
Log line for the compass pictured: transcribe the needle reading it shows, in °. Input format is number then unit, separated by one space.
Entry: 140 °
